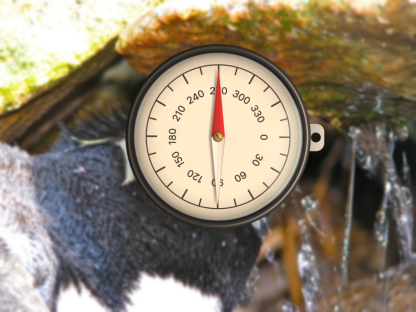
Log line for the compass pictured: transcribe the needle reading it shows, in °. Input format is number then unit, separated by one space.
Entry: 270 °
